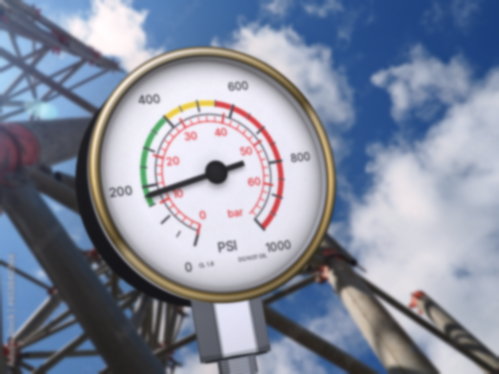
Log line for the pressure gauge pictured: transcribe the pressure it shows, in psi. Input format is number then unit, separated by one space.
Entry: 175 psi
